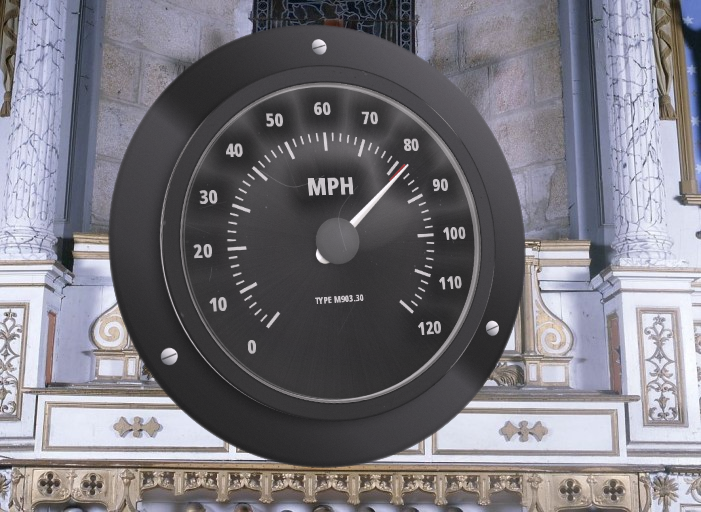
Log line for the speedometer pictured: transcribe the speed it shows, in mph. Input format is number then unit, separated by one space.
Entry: 82 mph
